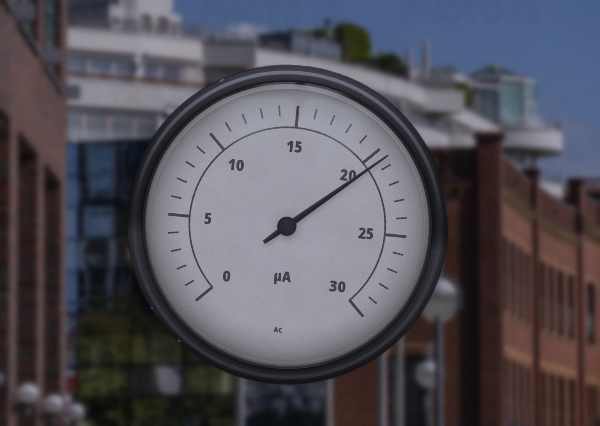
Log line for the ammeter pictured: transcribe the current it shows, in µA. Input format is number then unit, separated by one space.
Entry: 20.5 µA
